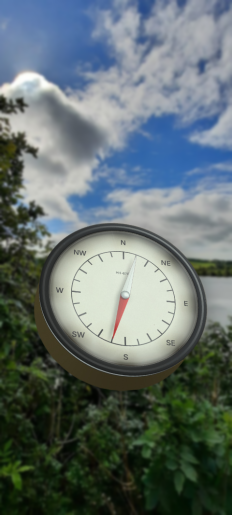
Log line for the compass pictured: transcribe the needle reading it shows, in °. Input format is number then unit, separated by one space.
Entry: 195 °
